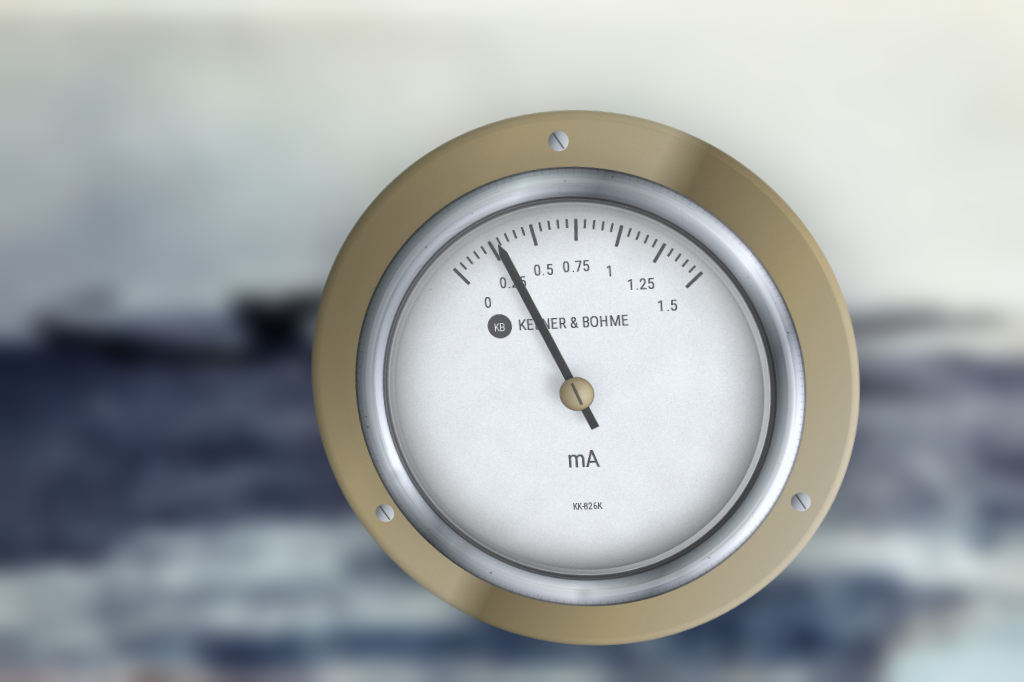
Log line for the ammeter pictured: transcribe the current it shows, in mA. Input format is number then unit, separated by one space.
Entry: 0.3 mA
